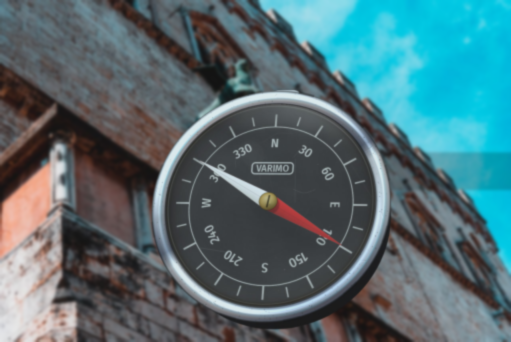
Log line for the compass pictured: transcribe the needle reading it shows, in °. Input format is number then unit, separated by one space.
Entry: 120 °
